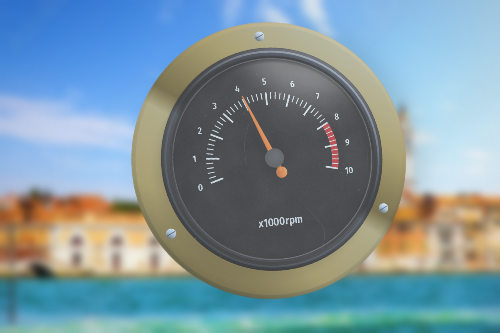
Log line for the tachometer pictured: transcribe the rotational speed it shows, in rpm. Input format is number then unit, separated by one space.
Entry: 4000 rpm
